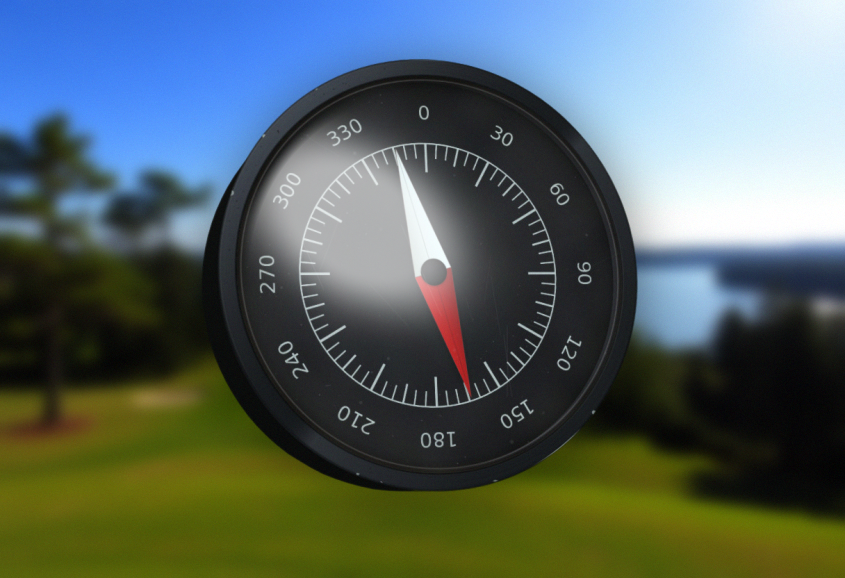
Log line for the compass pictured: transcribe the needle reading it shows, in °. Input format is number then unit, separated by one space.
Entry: 165 °
